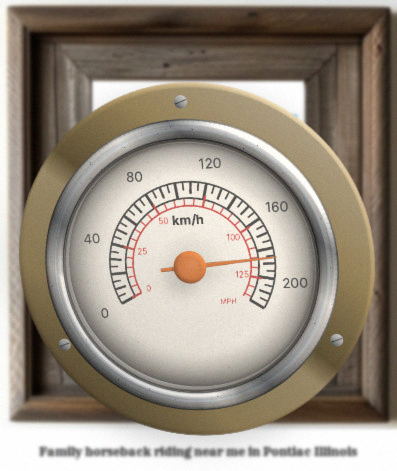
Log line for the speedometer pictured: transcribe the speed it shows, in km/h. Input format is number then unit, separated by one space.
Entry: 185 km/h
